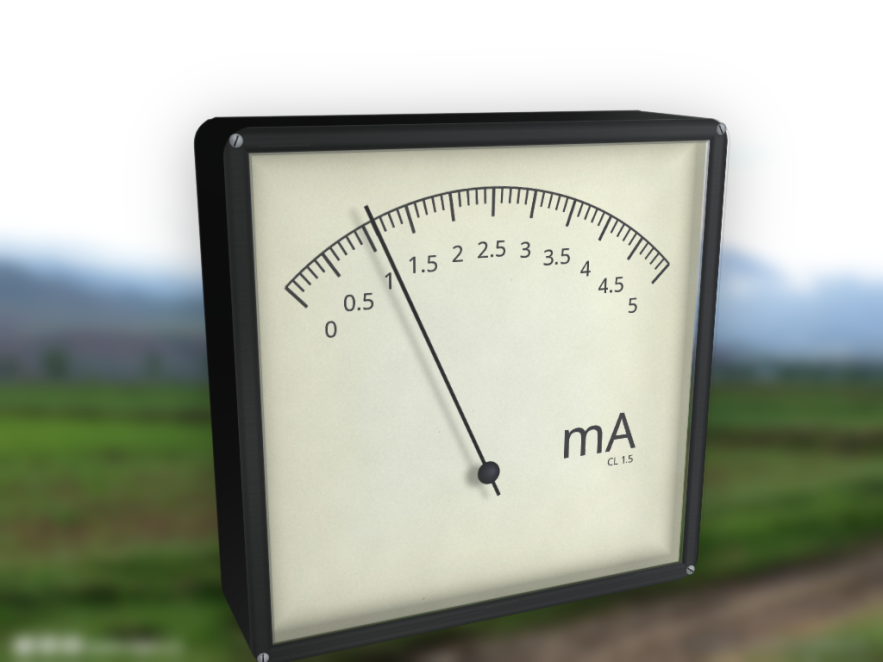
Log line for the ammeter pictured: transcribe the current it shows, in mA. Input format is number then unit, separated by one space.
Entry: 1.1 mA
